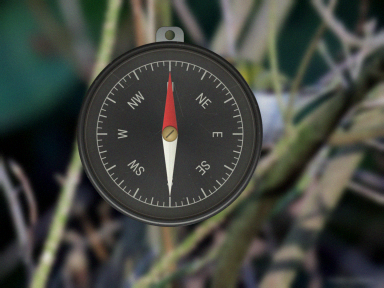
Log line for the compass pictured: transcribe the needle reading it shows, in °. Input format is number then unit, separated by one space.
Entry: 0 °
